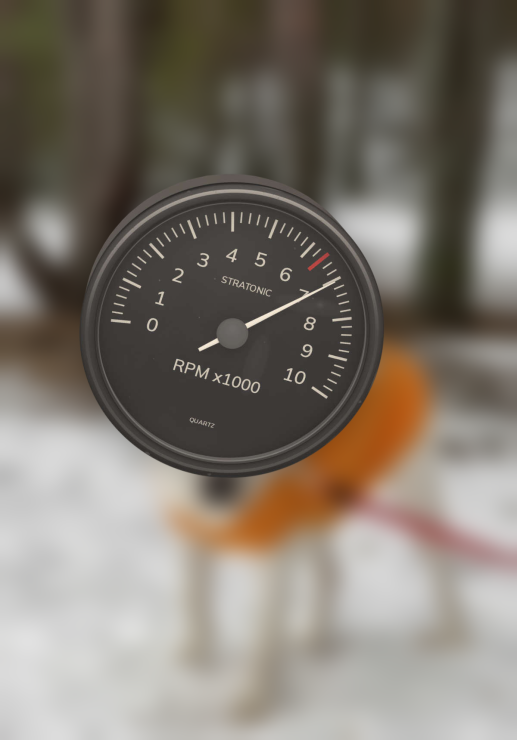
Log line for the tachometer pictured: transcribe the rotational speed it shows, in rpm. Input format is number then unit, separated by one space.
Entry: 7000 rpm
